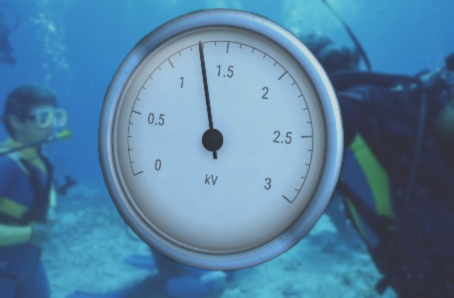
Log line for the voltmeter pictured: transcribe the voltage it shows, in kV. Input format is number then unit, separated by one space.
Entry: 1.3 kV
